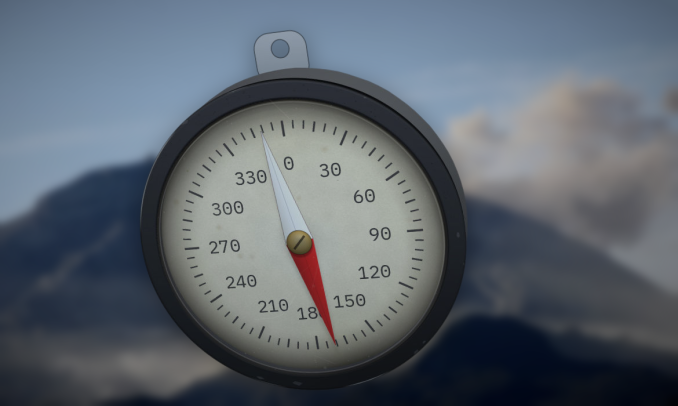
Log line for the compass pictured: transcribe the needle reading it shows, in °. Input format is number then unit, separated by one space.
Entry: 170 °
